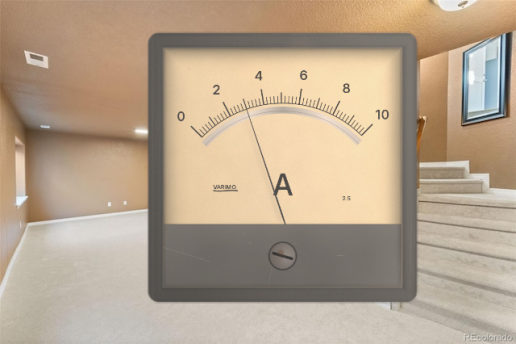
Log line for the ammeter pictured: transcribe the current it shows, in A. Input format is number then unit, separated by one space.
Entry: 3 A
